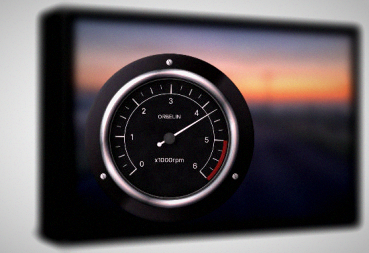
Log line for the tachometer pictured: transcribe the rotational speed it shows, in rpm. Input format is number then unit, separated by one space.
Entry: 4250 rpm
